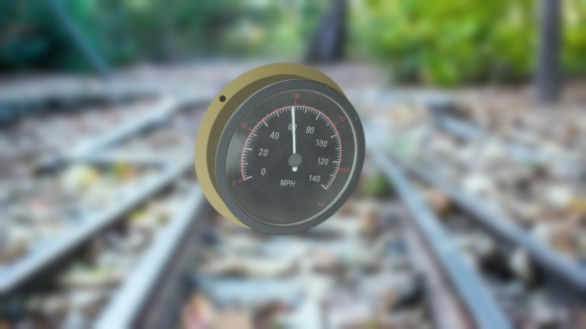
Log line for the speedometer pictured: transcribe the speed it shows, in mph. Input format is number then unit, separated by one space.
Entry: 60 mph
